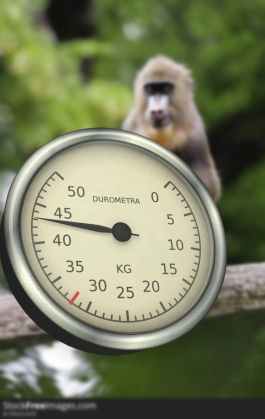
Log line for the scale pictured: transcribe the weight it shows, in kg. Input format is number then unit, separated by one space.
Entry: 43 kg
